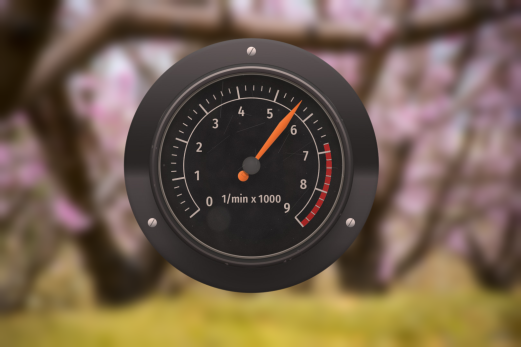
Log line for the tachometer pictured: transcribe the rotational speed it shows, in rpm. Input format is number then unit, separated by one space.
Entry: 5600 rpm
